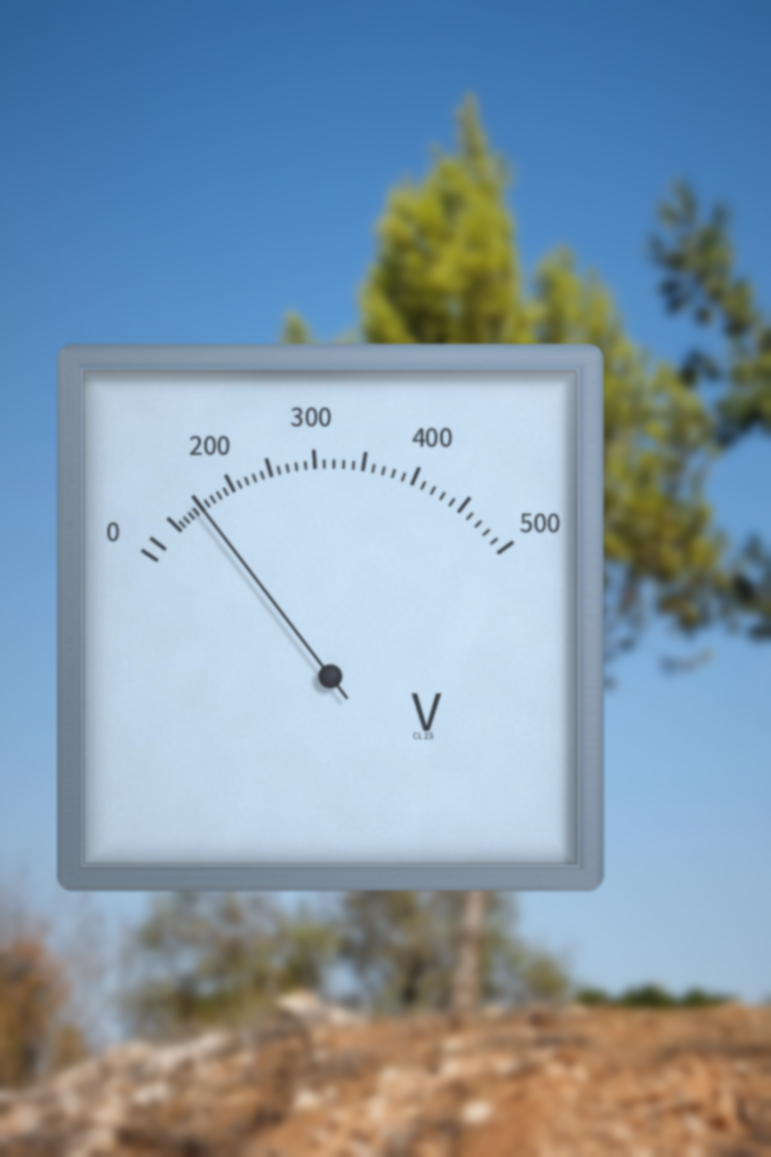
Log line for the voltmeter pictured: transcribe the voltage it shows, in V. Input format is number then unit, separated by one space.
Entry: 150 V
